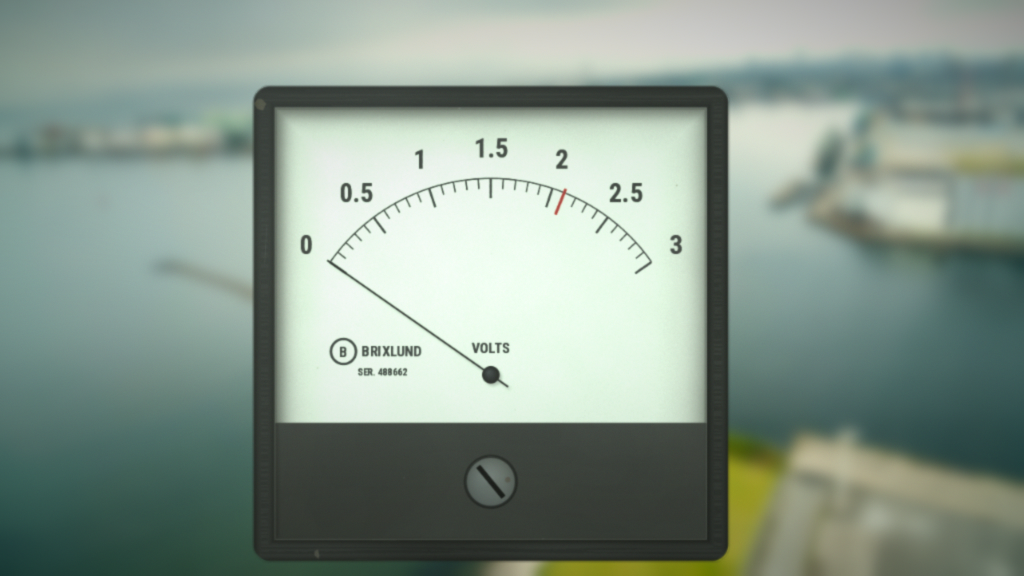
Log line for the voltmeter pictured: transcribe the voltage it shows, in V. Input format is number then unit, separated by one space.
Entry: 0 V
